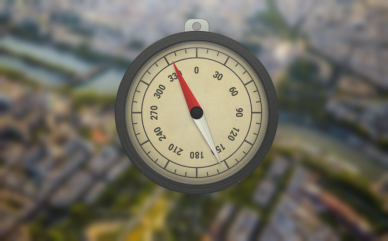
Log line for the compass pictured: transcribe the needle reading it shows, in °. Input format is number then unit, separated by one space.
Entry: 335 °
